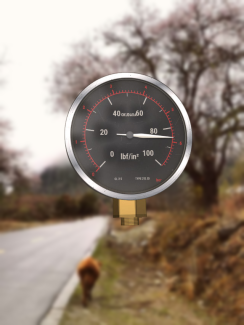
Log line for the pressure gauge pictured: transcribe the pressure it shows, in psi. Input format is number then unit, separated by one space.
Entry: 85 psi
